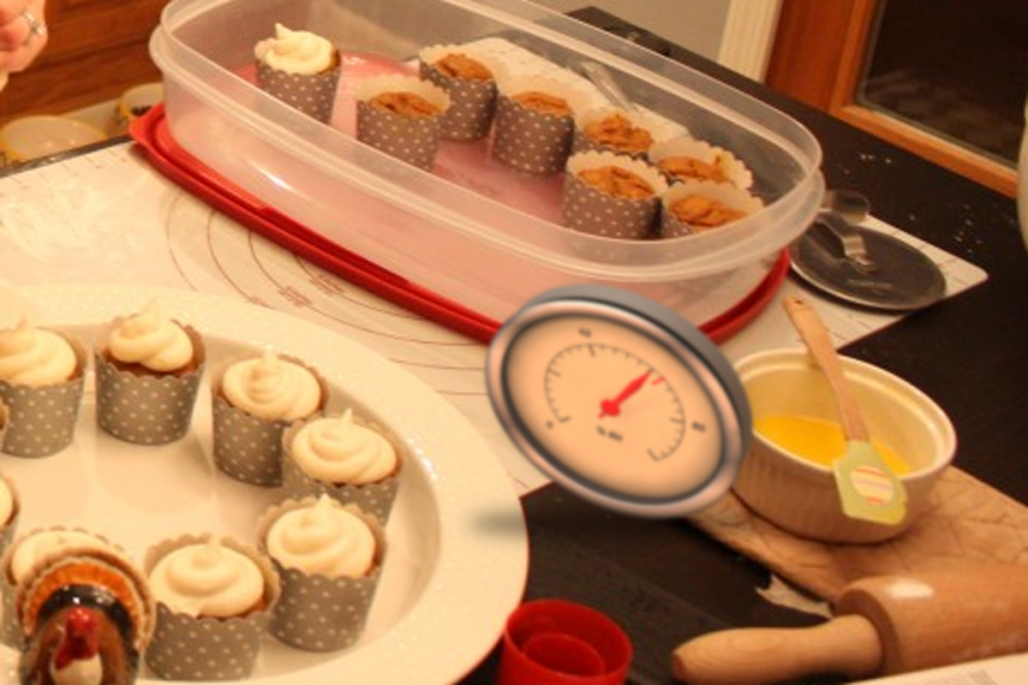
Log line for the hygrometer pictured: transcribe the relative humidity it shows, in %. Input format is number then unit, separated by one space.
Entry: 60 %
